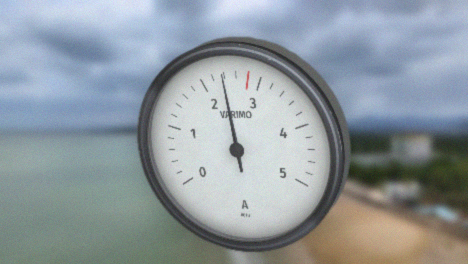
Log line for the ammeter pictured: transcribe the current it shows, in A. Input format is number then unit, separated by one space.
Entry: 2.4 A
